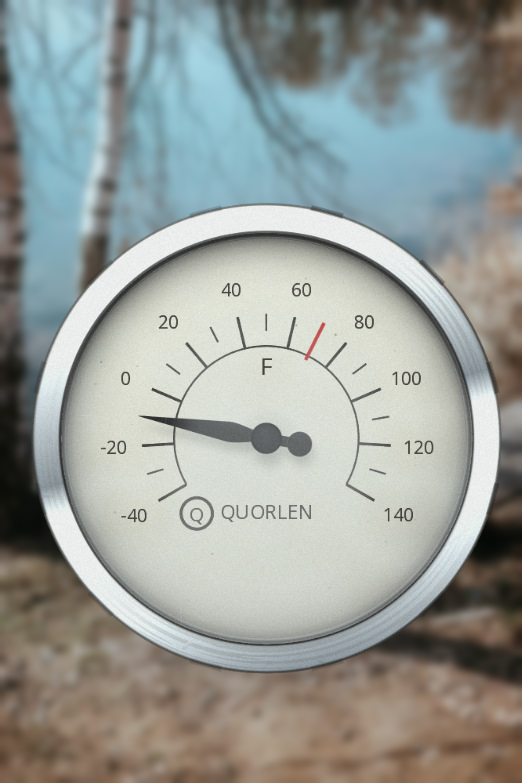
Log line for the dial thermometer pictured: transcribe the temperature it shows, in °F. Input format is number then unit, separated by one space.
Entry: -10 °F
